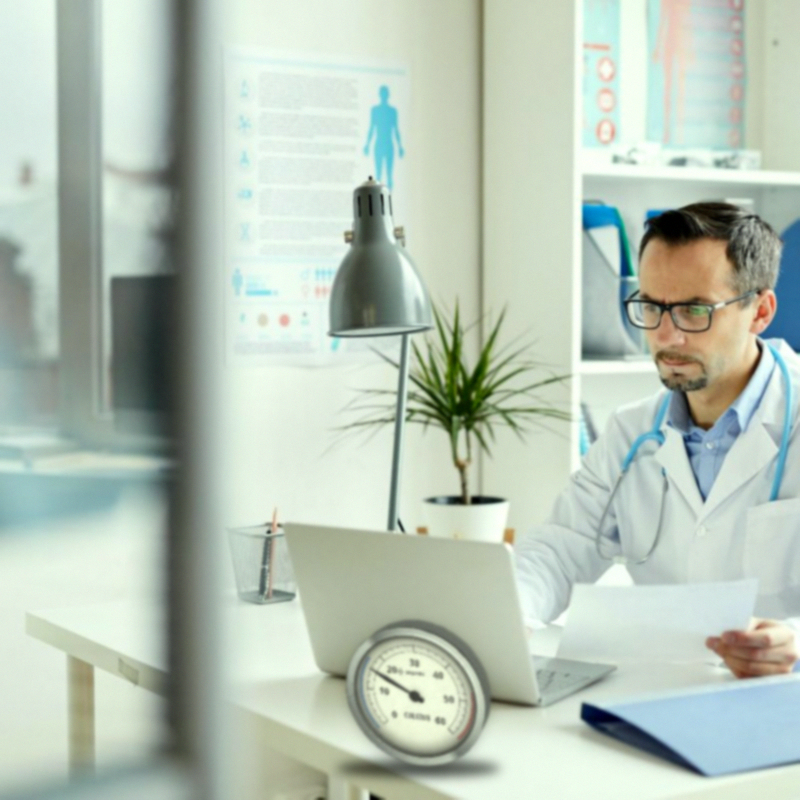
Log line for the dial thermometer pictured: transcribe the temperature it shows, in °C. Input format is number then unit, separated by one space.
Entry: 16 °C
